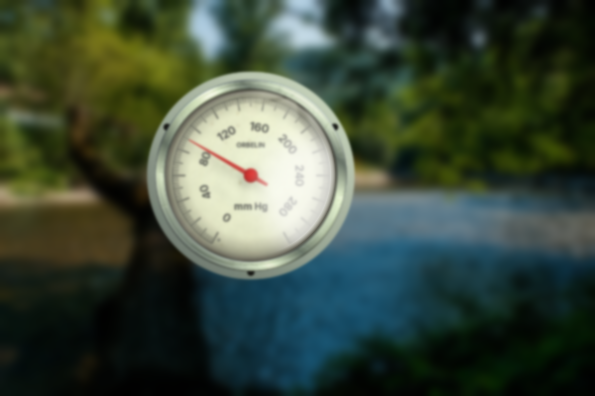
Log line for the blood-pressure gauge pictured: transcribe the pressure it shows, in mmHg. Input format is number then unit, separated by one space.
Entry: 90 mmHg
